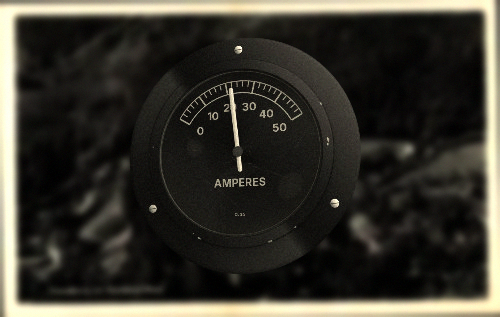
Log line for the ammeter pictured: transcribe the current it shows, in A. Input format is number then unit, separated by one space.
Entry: 22 A
